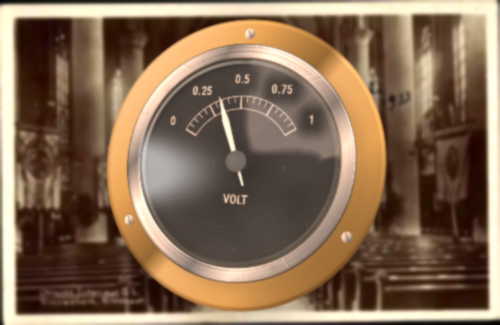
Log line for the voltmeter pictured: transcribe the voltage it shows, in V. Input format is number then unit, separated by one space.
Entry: 0.35 V
